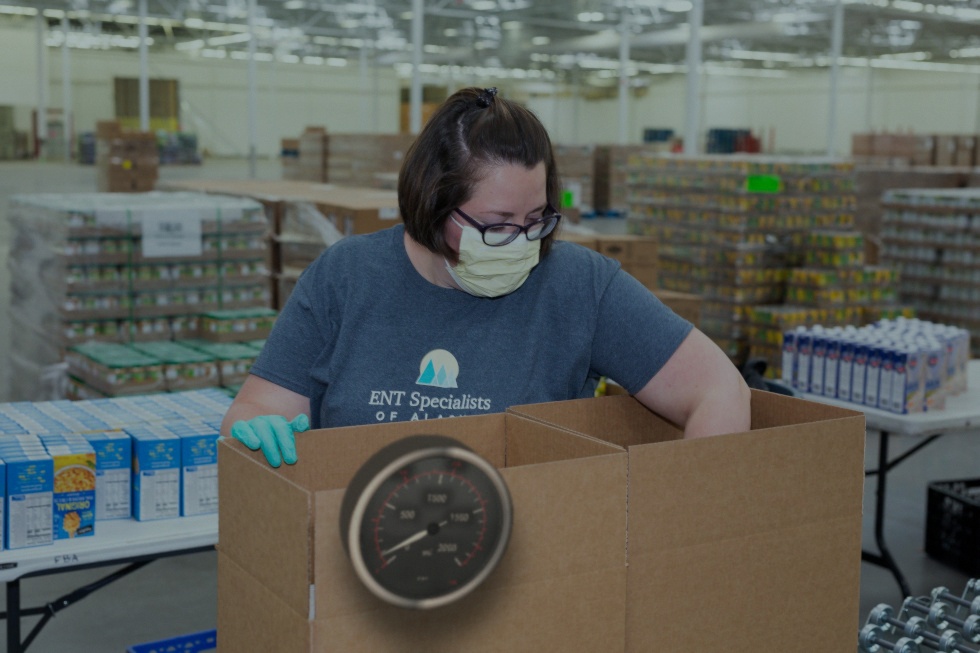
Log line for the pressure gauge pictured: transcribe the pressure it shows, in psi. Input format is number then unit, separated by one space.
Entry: 100 psi
